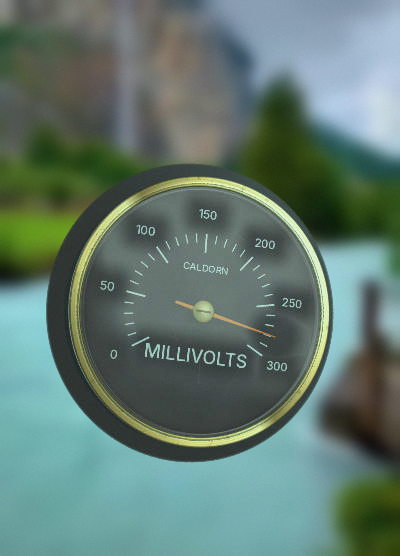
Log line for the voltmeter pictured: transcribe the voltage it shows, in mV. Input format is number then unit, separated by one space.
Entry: 280 mV
